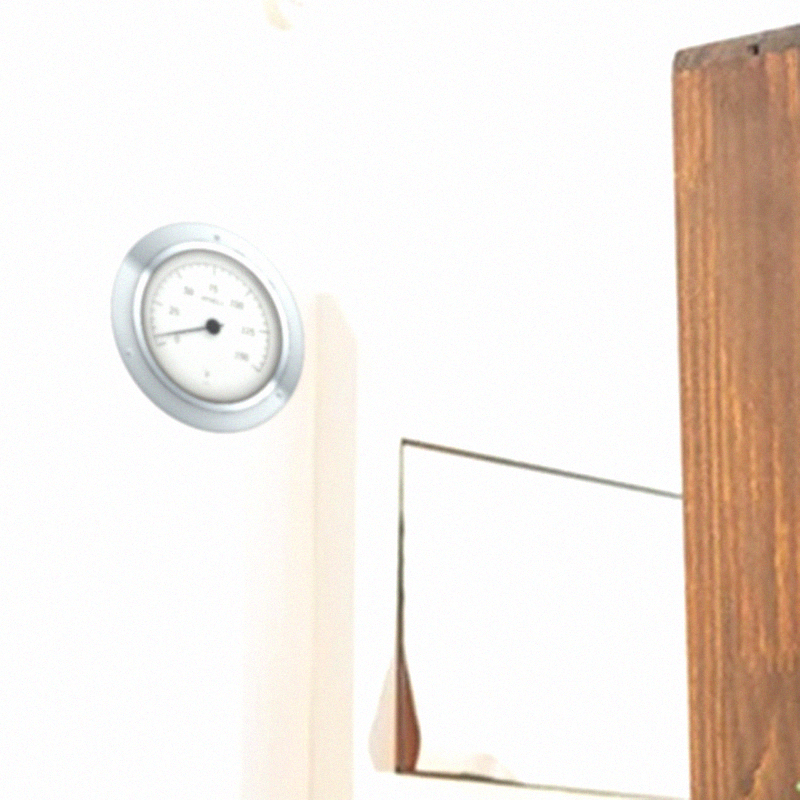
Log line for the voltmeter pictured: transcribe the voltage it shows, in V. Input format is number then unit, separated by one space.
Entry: 5 V
